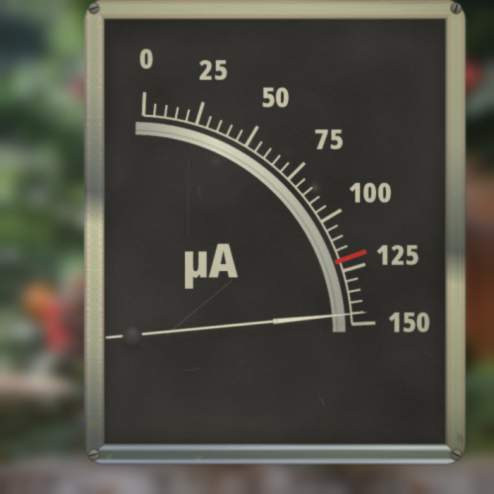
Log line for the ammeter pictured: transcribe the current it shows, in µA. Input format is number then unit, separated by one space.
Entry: 145 µA
